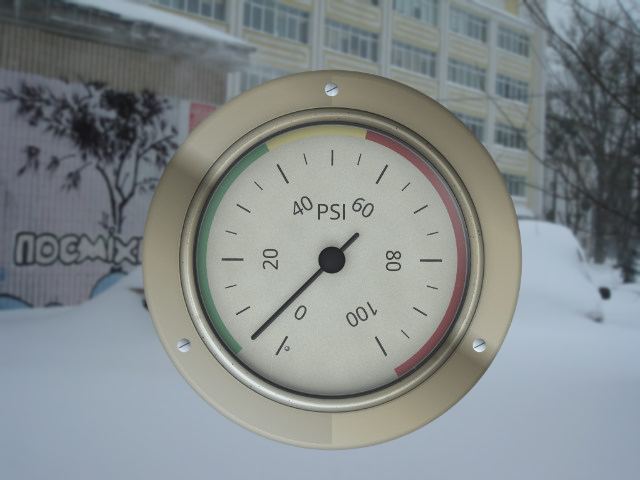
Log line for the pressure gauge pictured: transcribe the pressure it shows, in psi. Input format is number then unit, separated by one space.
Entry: 5 psi
